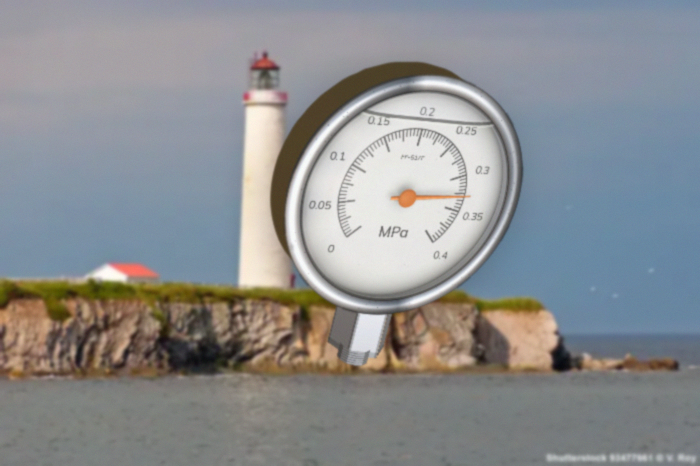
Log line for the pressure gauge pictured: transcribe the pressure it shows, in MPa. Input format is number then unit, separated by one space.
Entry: 0.325 MPa
